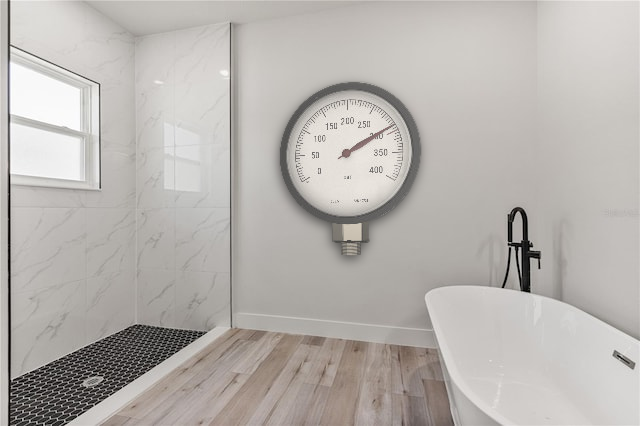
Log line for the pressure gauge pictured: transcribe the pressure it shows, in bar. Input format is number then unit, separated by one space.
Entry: 300 bar
